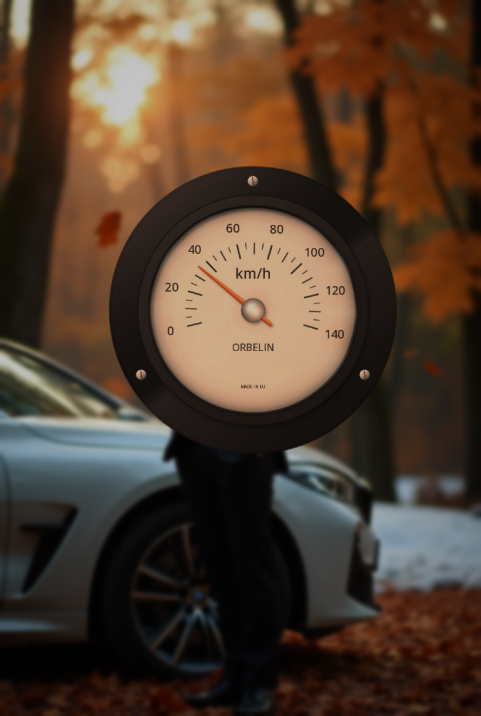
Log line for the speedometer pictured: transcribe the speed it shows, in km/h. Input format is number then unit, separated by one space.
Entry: 35 km/h
